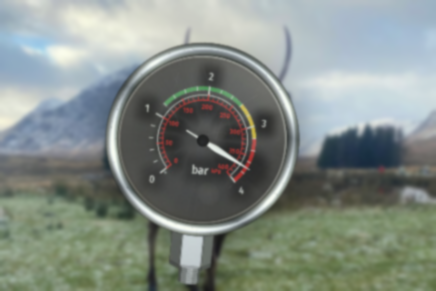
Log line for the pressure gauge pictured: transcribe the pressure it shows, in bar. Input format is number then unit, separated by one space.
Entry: 3.7 bar
